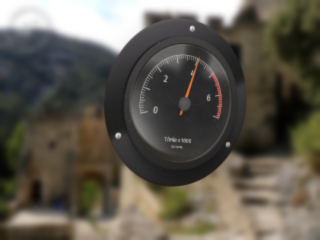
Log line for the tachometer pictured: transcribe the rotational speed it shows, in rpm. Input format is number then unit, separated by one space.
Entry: 4000 rpm
